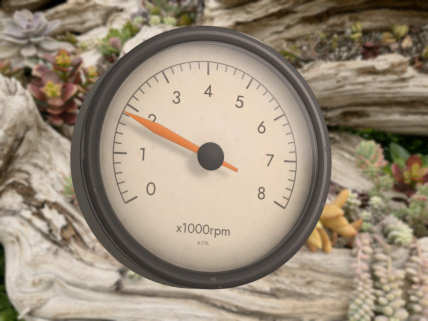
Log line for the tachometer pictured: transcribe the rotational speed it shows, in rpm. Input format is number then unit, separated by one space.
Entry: 1800 rpm
